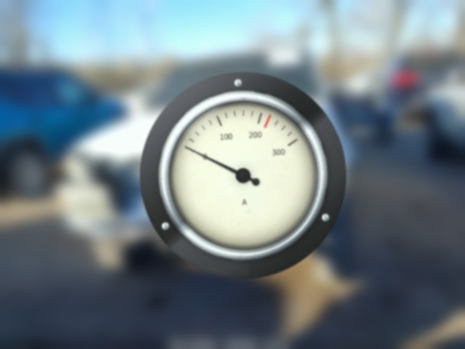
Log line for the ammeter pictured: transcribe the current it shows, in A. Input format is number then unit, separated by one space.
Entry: 0 A
